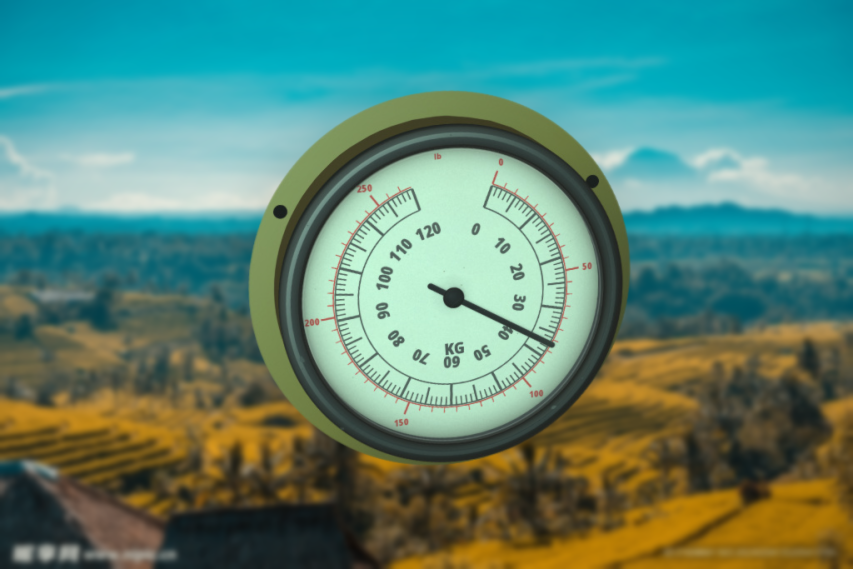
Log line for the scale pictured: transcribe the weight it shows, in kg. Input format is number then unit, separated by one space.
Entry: 37 kg
